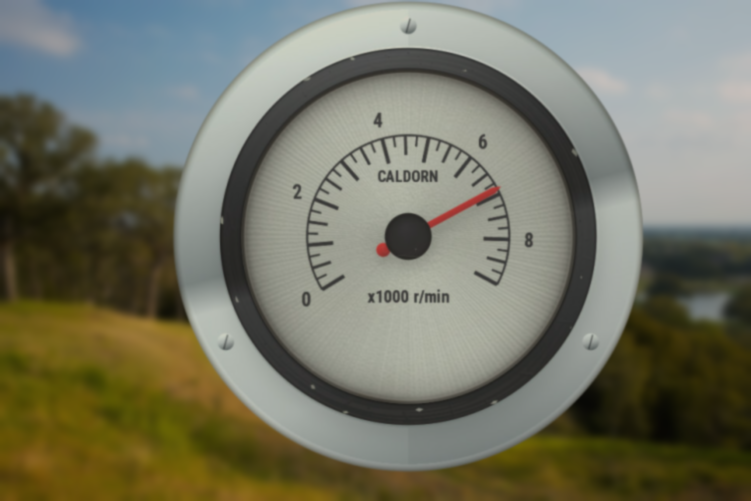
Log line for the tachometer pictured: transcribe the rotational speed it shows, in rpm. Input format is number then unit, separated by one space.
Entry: 6875 rpm
